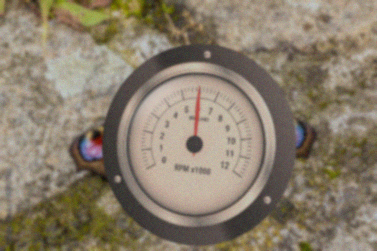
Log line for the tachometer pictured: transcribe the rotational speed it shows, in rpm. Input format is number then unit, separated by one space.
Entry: 6000 rpm
